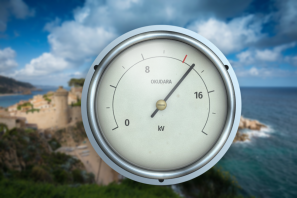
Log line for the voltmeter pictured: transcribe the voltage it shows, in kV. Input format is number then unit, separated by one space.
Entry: 13 kV
